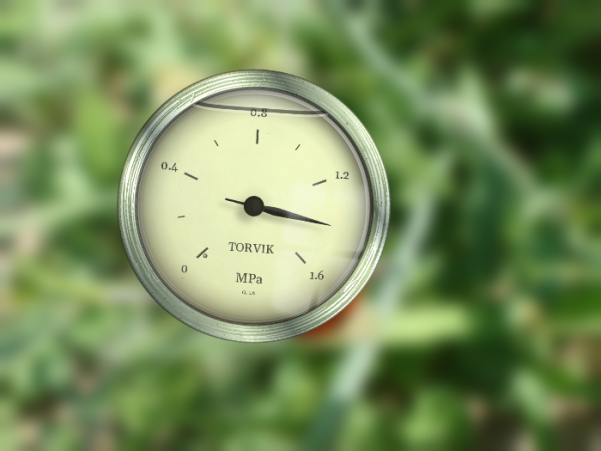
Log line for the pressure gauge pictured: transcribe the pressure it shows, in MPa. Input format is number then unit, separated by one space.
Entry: 1.4 MPa
